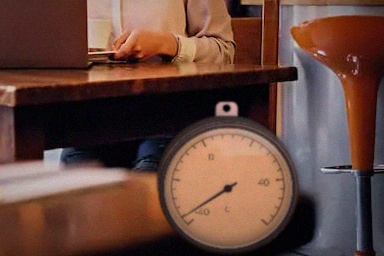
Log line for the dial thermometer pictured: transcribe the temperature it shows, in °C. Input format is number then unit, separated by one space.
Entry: -36 °C
